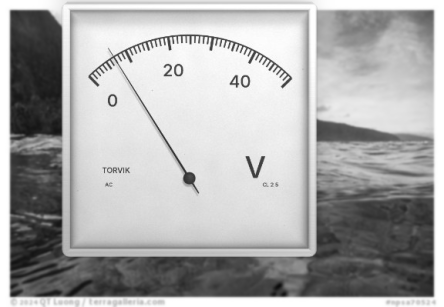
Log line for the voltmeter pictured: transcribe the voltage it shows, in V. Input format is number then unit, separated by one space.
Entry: 7 V
